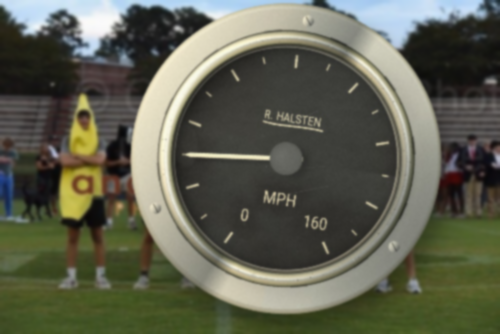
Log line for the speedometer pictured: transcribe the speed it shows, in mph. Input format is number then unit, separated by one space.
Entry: 30 mph
